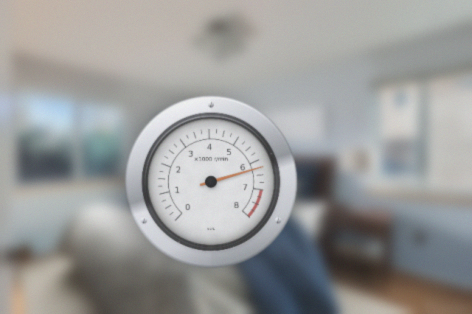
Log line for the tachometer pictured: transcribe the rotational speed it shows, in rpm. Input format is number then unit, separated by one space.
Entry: 6250 rpm
